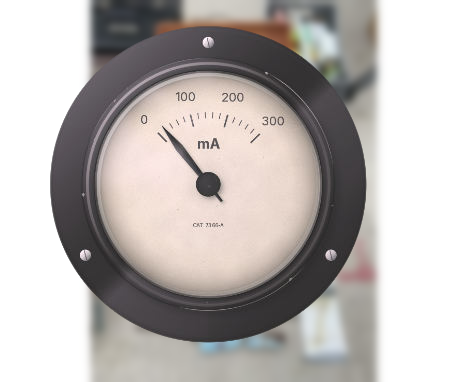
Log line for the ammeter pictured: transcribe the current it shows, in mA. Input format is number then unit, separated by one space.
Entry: 20 mA
